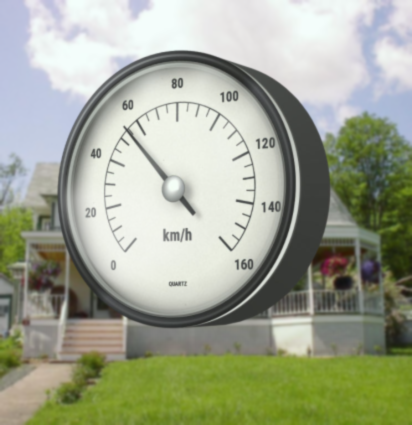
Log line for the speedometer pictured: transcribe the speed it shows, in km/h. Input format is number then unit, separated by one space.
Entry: 55 km/h
